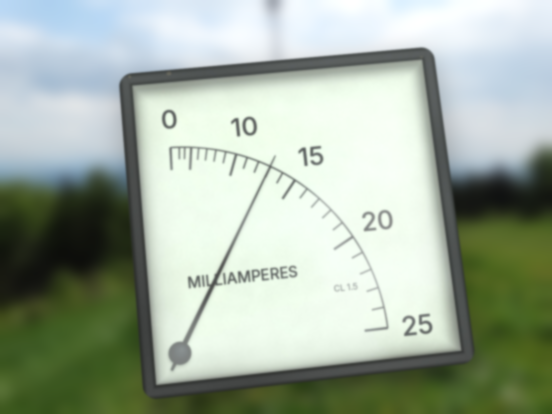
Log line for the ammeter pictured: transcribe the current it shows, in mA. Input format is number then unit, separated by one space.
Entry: 13 mA
